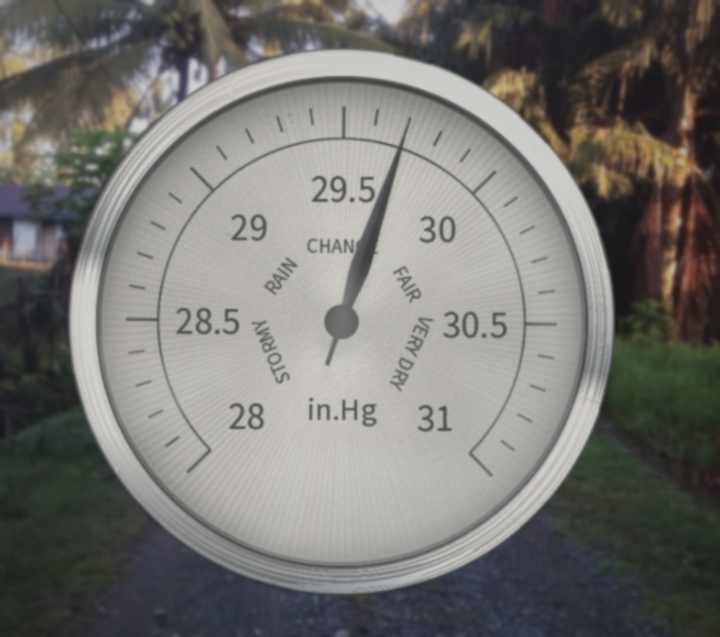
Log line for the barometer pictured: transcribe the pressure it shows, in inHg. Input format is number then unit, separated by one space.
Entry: 29.7 inHg
